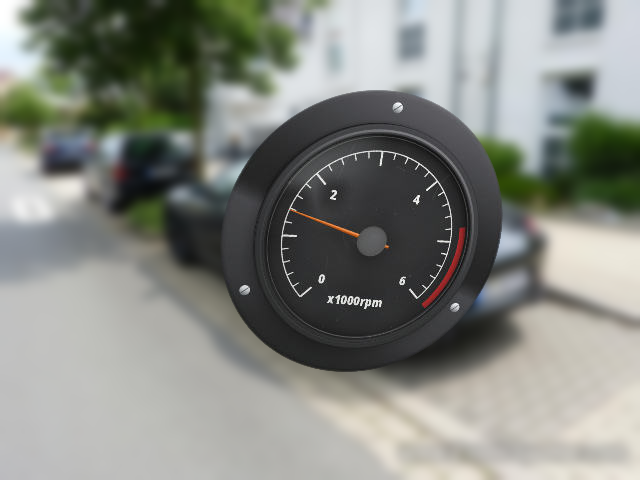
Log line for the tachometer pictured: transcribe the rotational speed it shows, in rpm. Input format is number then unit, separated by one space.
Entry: 1400 rpm
